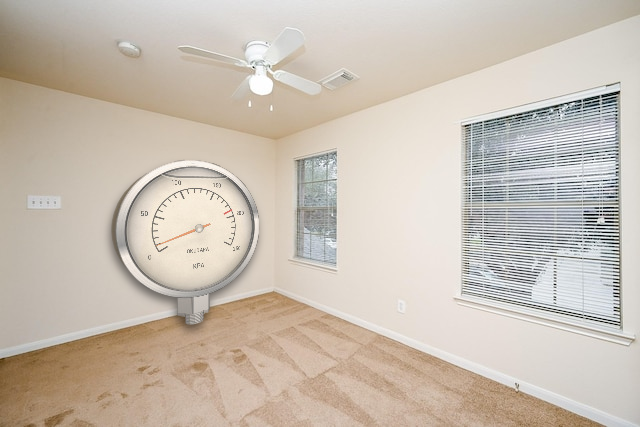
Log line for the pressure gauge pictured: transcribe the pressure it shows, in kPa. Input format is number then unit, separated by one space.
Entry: 10 kPa
